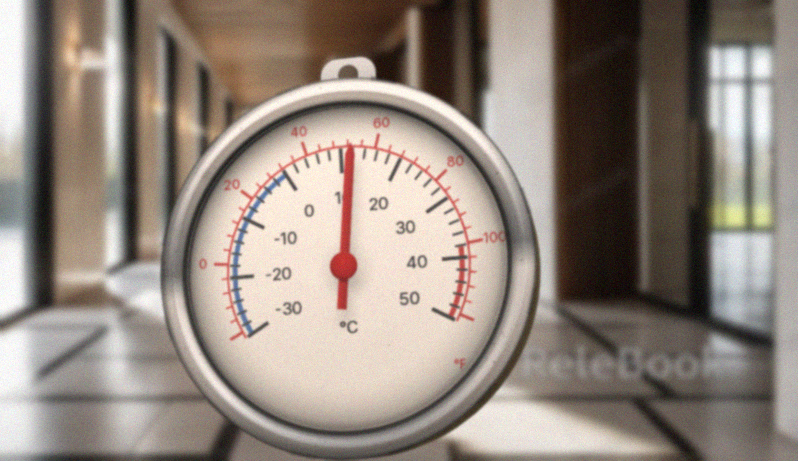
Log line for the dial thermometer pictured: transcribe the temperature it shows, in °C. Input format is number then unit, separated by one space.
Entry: 12 °C
